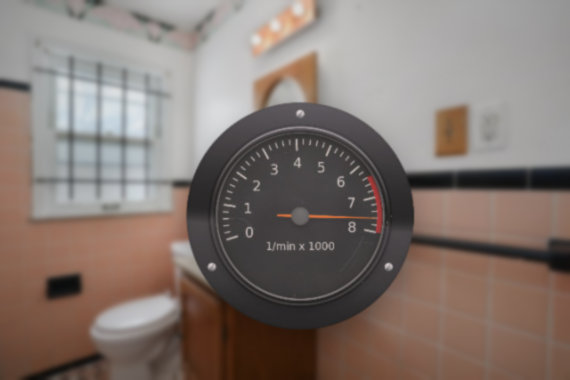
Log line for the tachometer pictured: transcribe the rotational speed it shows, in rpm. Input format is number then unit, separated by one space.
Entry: 7600 rpm
